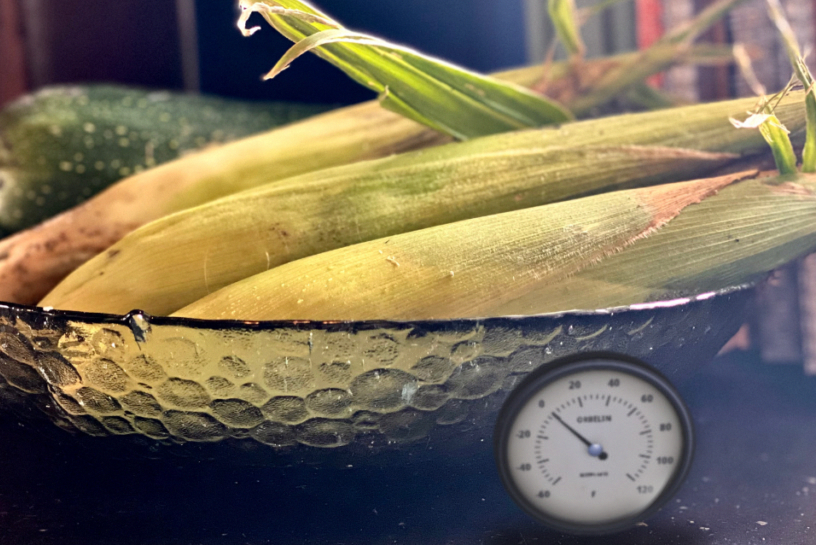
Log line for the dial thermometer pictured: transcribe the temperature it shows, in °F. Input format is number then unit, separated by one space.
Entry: 0 °F
